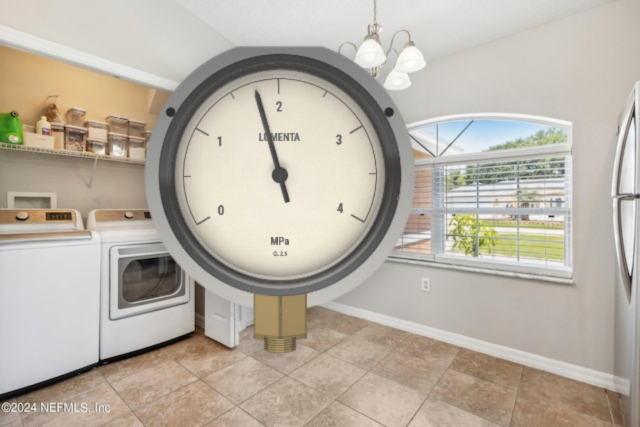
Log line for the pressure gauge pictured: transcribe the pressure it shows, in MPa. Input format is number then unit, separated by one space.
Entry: 1.75 MPa
